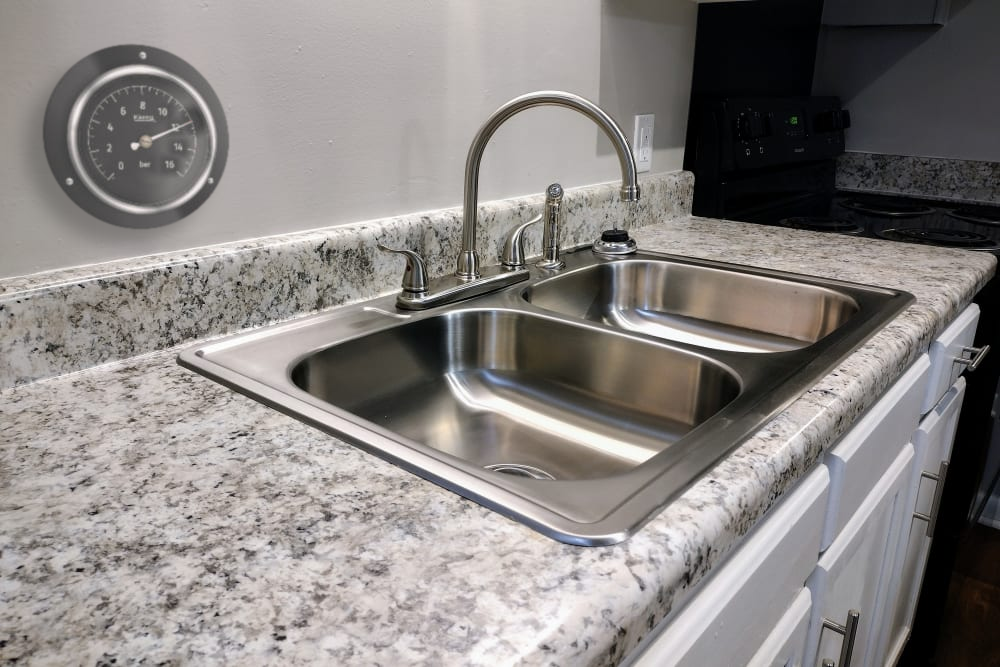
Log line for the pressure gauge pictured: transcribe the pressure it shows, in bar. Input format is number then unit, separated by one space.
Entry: 12 bar
